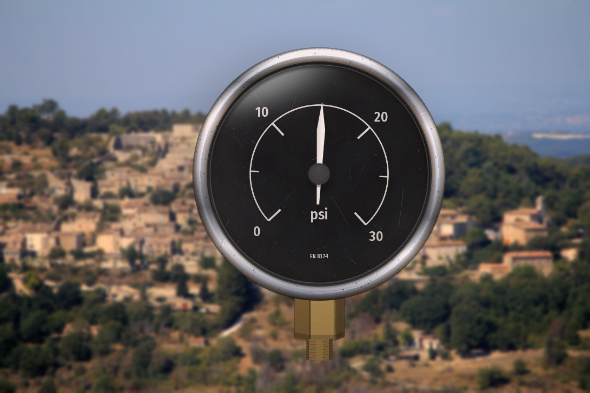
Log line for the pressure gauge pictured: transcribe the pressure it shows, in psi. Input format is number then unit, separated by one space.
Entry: 15 psi
